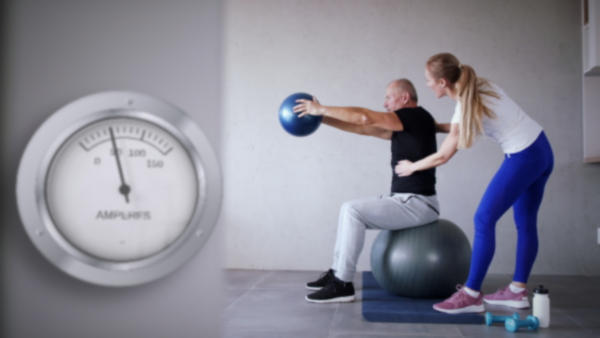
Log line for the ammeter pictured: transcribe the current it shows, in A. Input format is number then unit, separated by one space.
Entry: 50 A
